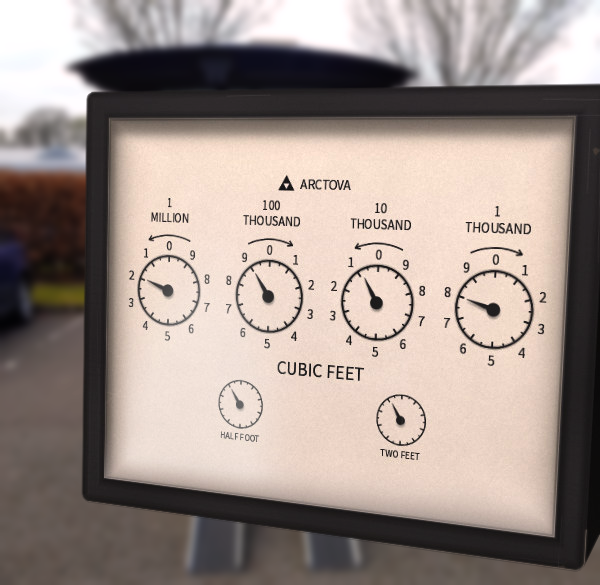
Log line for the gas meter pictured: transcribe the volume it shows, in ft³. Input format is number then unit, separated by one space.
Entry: 190800 ft³
